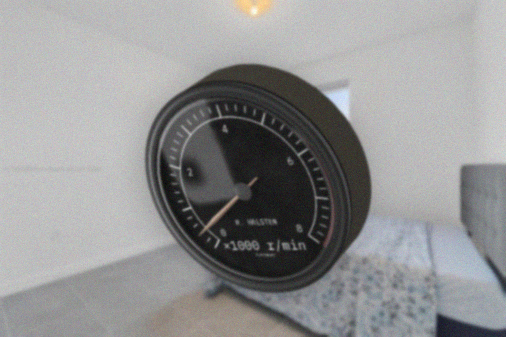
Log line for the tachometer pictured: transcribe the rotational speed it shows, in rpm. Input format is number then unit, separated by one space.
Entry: 400 rpm
